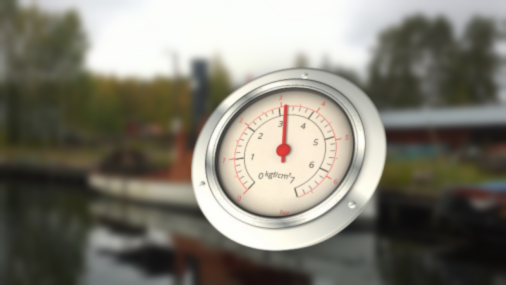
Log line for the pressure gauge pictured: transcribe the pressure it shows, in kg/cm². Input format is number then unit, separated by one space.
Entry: 3.2 kg/cm²
